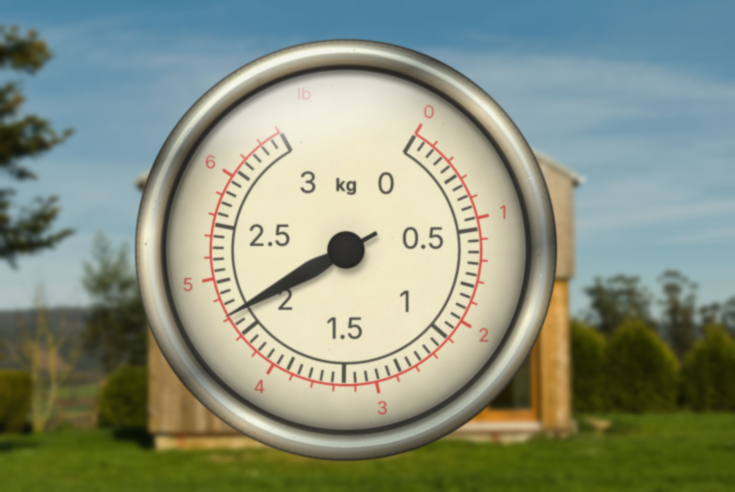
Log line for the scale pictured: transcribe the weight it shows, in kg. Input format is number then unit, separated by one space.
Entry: 2.1 kg
